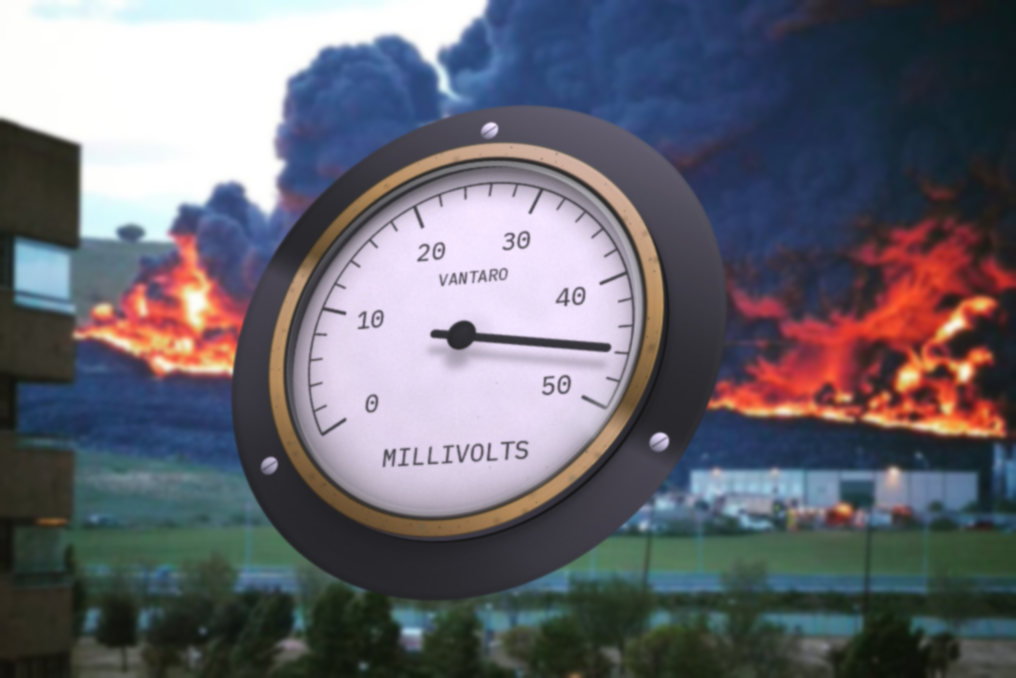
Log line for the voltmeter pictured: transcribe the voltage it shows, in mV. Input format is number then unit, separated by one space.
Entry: 46 mV
